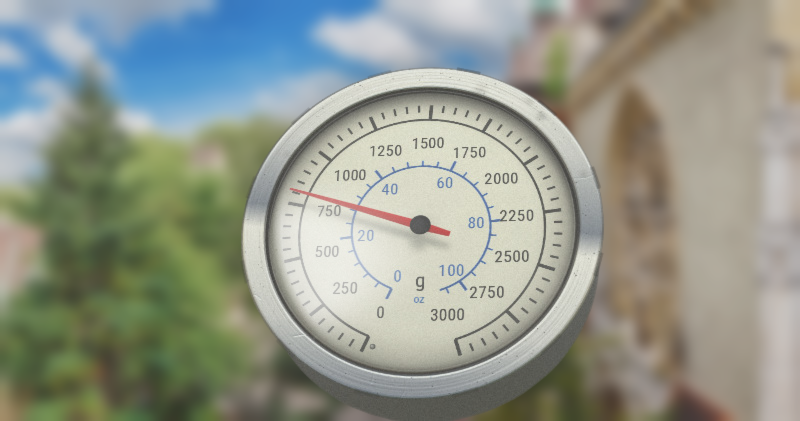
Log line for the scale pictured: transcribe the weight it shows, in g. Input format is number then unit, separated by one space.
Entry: 800 g
